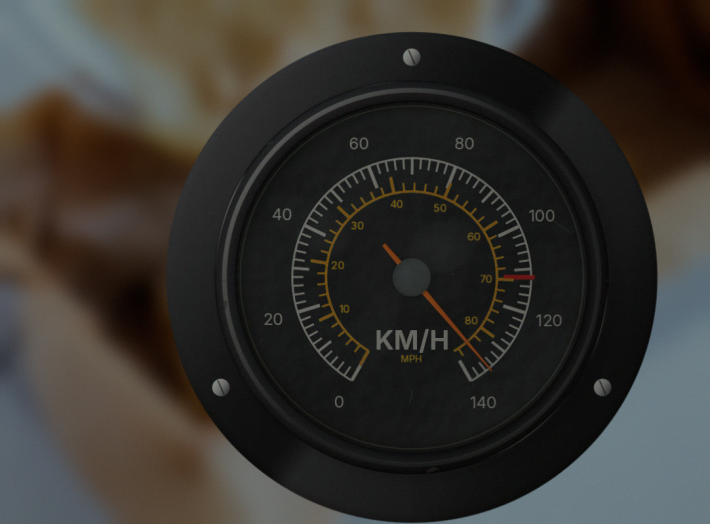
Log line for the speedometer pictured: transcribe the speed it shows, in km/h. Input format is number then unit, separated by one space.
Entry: 135 km/h
